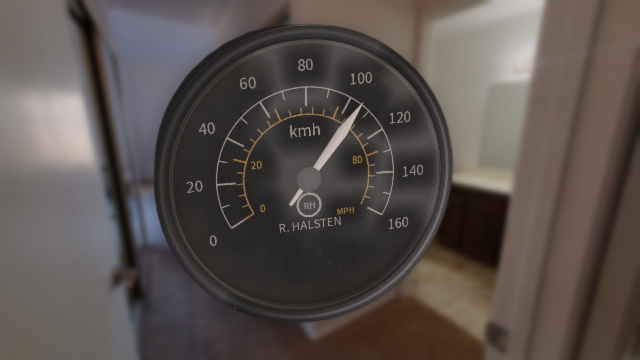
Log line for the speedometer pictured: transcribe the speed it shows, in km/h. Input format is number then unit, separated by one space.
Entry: 105 km/h
